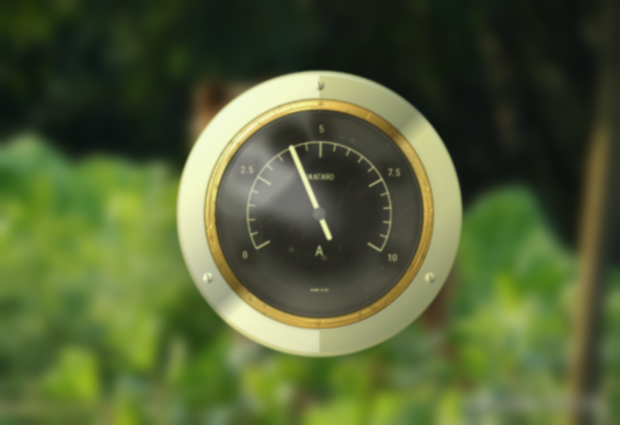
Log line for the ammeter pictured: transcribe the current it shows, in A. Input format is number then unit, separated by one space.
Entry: 4 A
